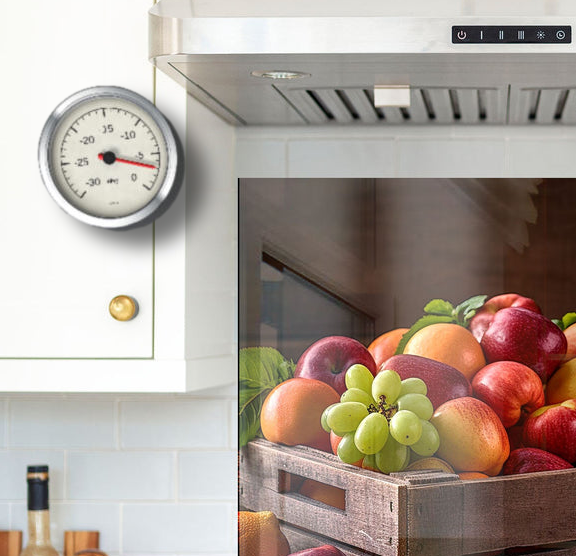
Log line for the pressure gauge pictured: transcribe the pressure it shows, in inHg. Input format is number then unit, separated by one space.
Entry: -3 inHg
